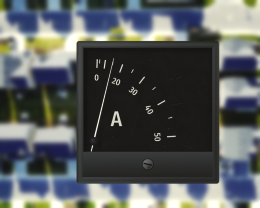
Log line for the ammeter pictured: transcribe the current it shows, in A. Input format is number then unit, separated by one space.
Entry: 15 A
